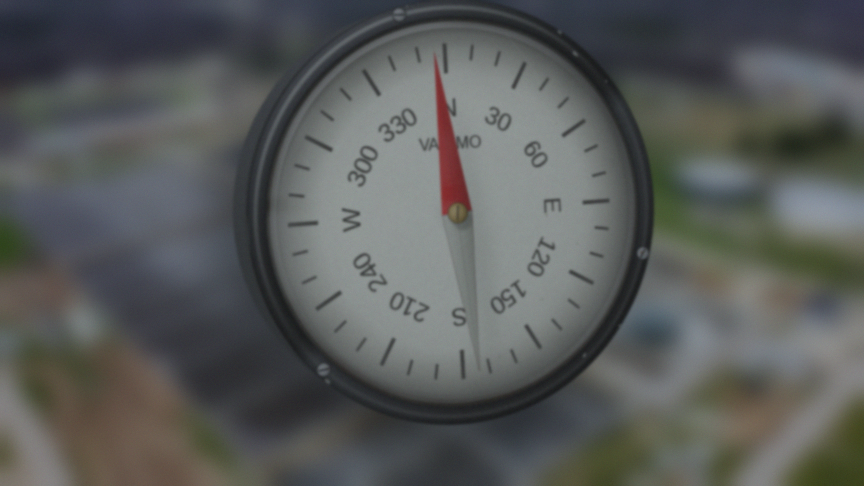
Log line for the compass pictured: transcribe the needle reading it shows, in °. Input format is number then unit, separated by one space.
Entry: 355 °
